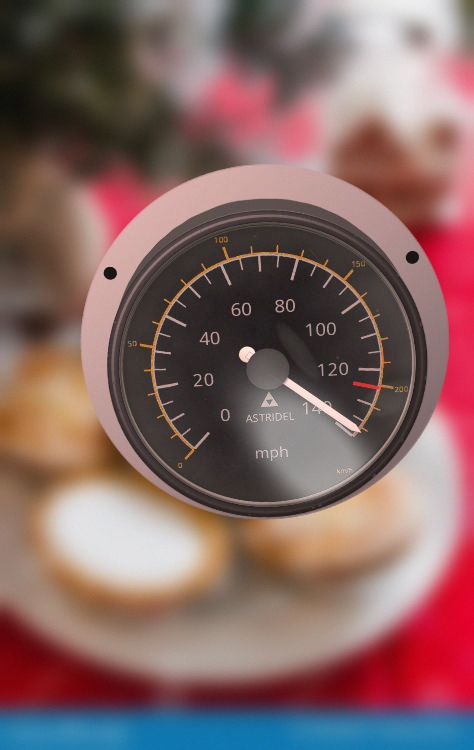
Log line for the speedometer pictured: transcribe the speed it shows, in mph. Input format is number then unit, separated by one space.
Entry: 137.5 mph
